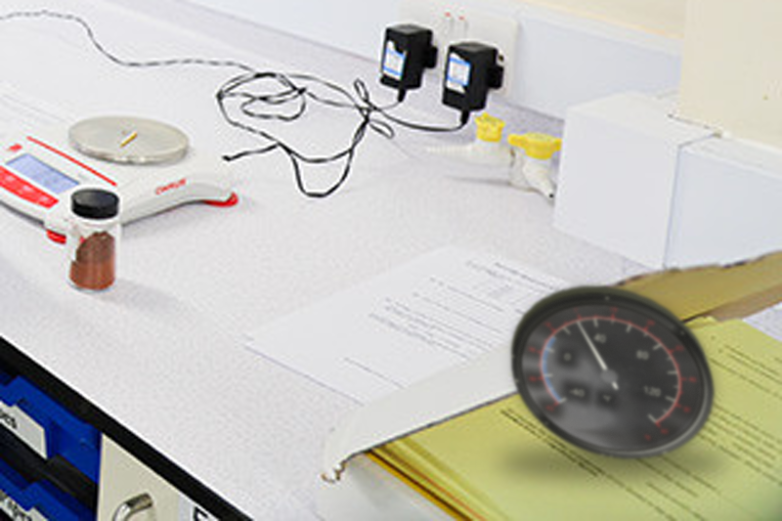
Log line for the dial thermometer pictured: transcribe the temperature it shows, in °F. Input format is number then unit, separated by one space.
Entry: 30 °F
